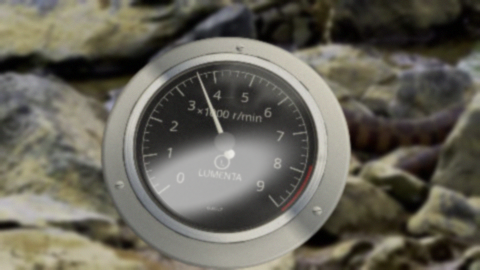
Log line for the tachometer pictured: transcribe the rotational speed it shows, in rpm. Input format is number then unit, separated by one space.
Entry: 3600 rpm
